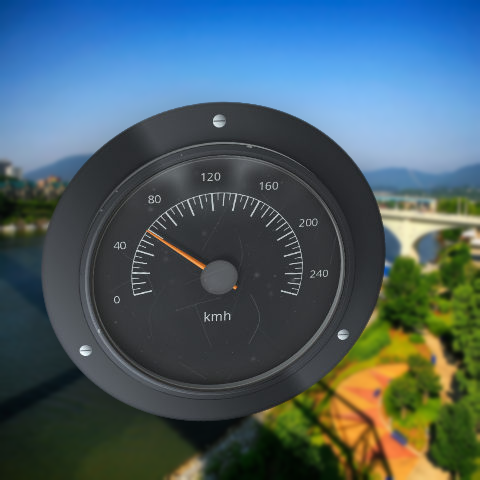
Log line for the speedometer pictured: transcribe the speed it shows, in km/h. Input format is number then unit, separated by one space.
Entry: 60 km/h
